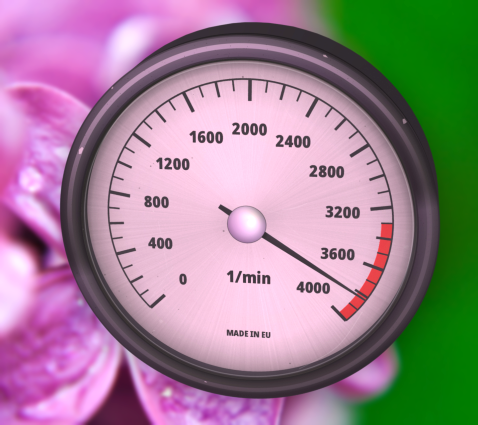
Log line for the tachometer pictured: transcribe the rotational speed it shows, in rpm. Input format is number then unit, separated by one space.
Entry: 3800 rpm
